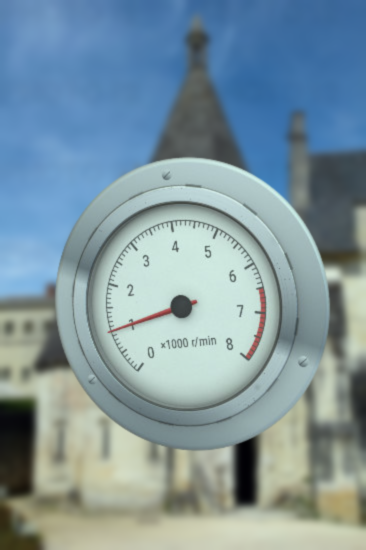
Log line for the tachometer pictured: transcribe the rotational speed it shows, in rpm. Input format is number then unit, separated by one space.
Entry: 1000 rpm
